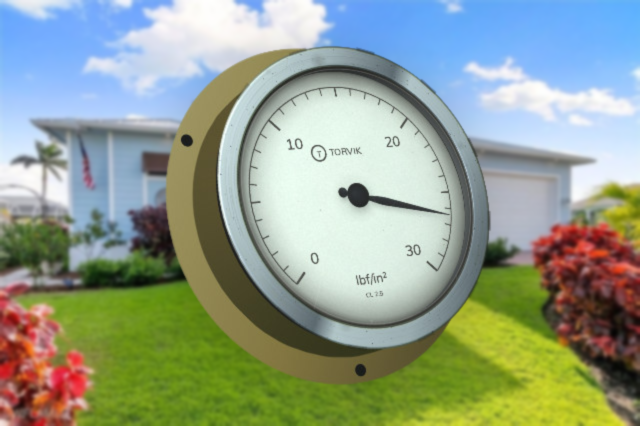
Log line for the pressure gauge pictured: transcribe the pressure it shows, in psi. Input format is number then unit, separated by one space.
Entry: 26.5 psi
